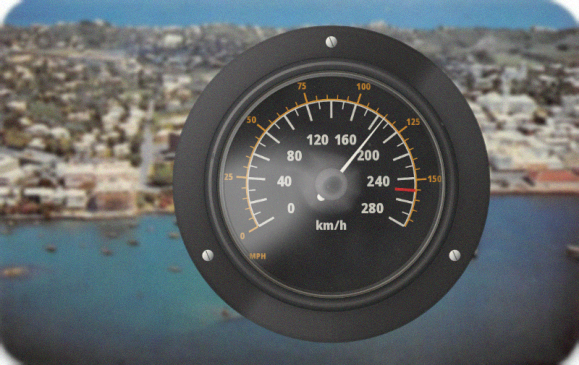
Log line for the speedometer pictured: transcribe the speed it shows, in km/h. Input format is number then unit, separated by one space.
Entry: 185 km/h
